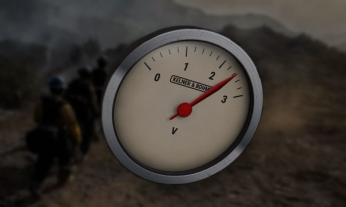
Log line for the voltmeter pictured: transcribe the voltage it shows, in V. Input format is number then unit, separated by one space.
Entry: 2.4 V
